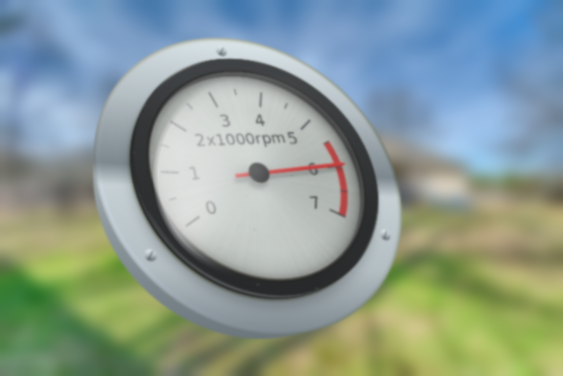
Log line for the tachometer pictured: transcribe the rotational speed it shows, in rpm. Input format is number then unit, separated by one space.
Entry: 6000 rpm
